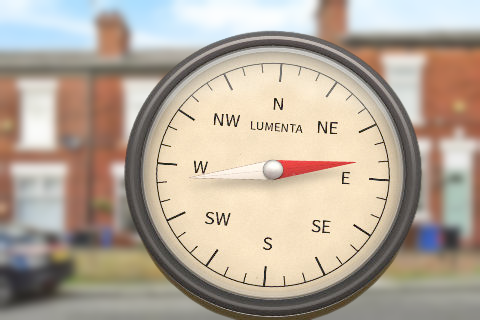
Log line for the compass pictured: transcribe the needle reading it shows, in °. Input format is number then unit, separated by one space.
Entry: 80 °
